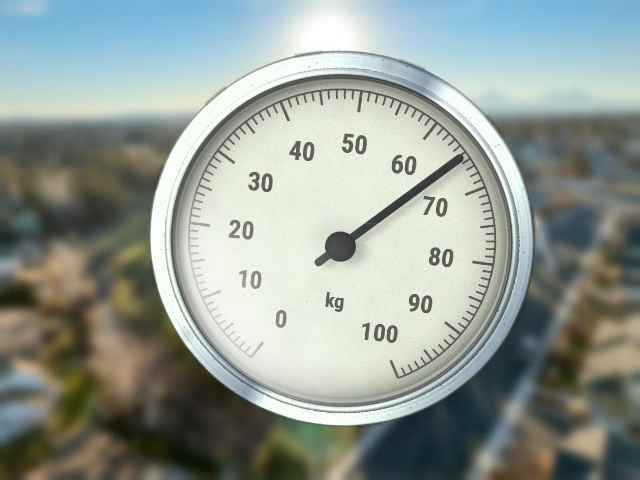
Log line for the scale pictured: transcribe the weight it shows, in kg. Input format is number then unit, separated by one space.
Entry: 65 kg
